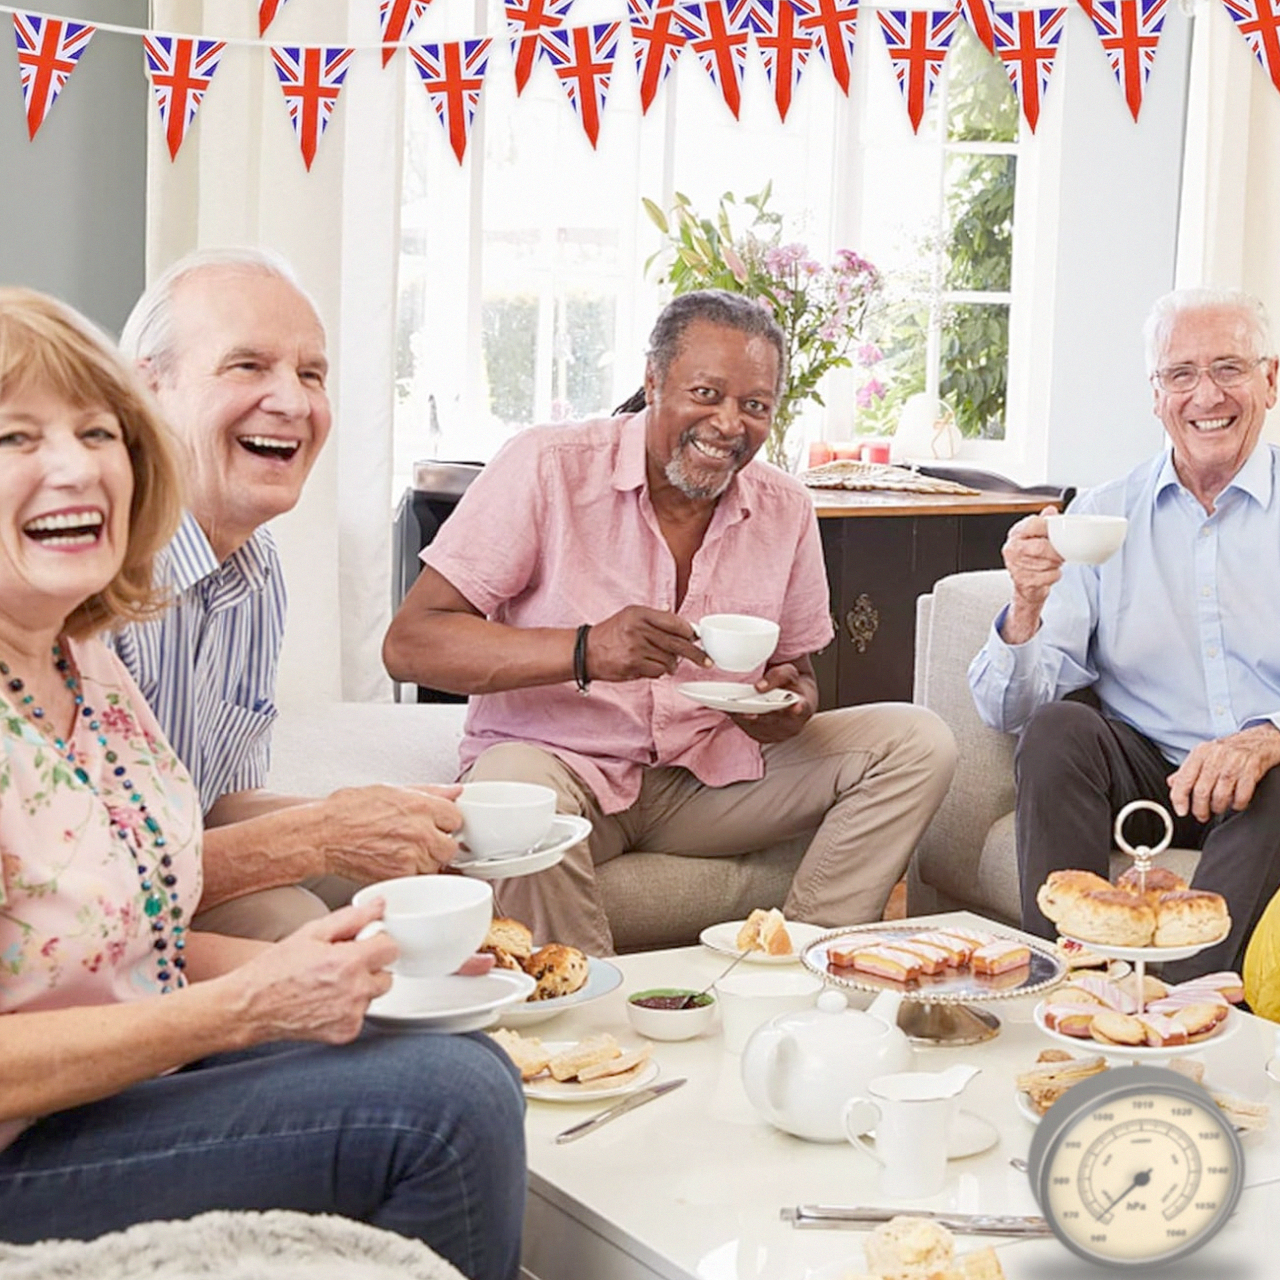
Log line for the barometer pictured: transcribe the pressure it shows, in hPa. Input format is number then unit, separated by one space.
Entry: 965 hPa
